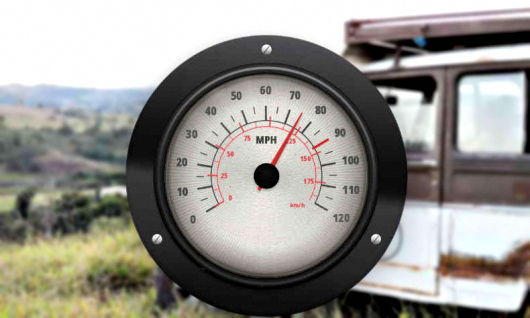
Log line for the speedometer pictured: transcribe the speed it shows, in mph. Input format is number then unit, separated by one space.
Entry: 75 mph
